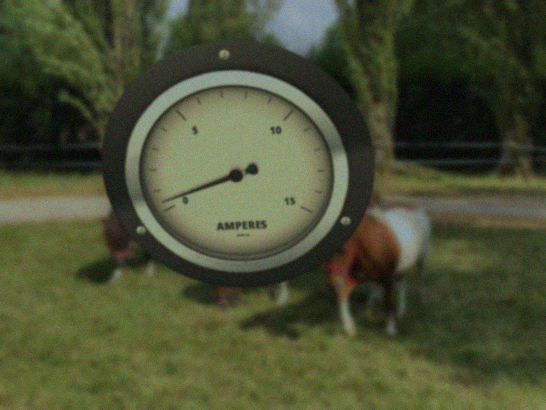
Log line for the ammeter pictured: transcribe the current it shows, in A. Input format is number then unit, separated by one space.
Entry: 0.5 A
